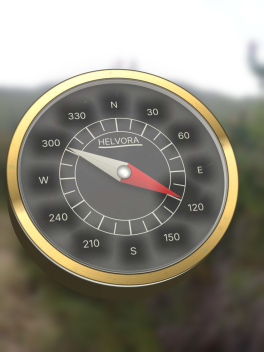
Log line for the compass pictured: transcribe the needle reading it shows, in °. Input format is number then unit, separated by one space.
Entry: 120 °
